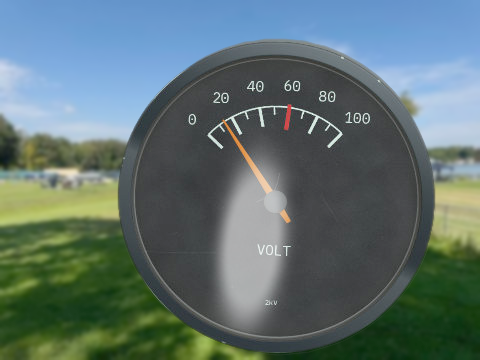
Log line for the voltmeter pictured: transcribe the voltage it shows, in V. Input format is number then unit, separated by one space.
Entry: 15 V
